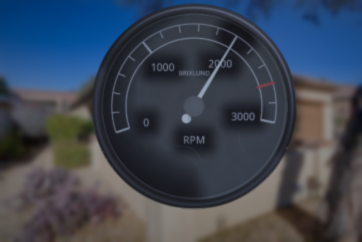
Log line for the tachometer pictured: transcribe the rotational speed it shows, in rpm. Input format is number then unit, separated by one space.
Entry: 2000 rpm
